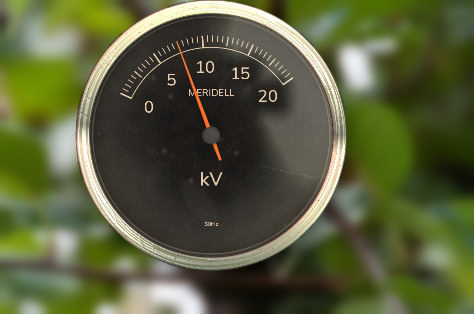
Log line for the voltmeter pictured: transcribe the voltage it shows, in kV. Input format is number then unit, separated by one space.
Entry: 7.5 kV
